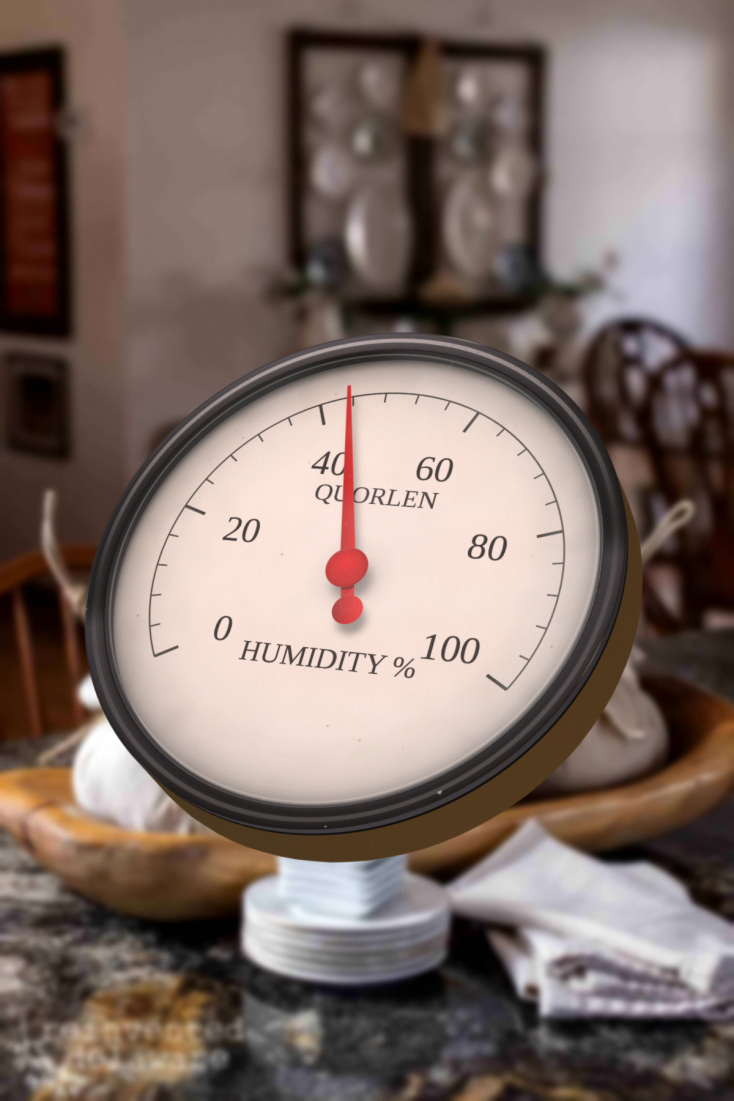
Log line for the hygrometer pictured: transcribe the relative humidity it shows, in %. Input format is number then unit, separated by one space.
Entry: 44 %
